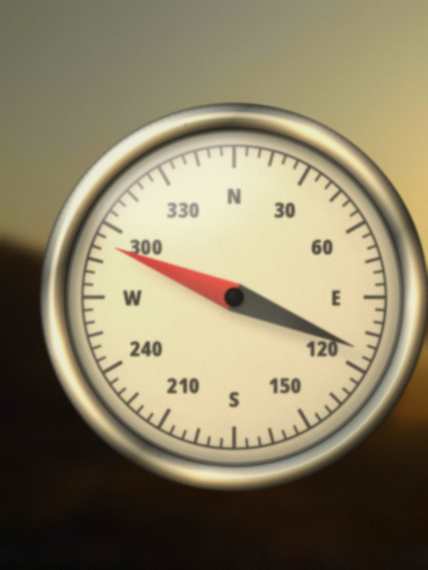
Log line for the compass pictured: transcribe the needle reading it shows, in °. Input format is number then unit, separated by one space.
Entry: 292.5 °
